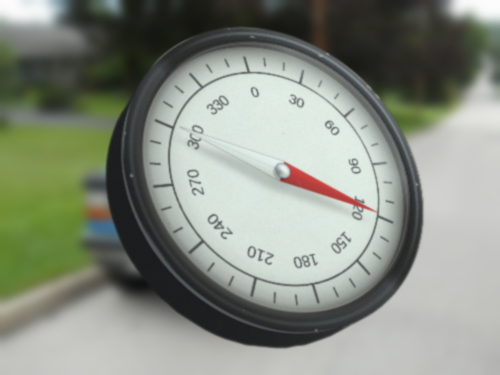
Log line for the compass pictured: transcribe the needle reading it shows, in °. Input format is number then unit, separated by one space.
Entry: 120 °
